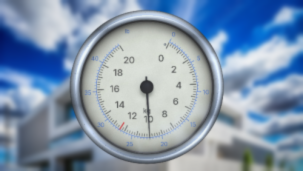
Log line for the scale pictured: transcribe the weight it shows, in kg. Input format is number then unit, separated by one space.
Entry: 10 kg
